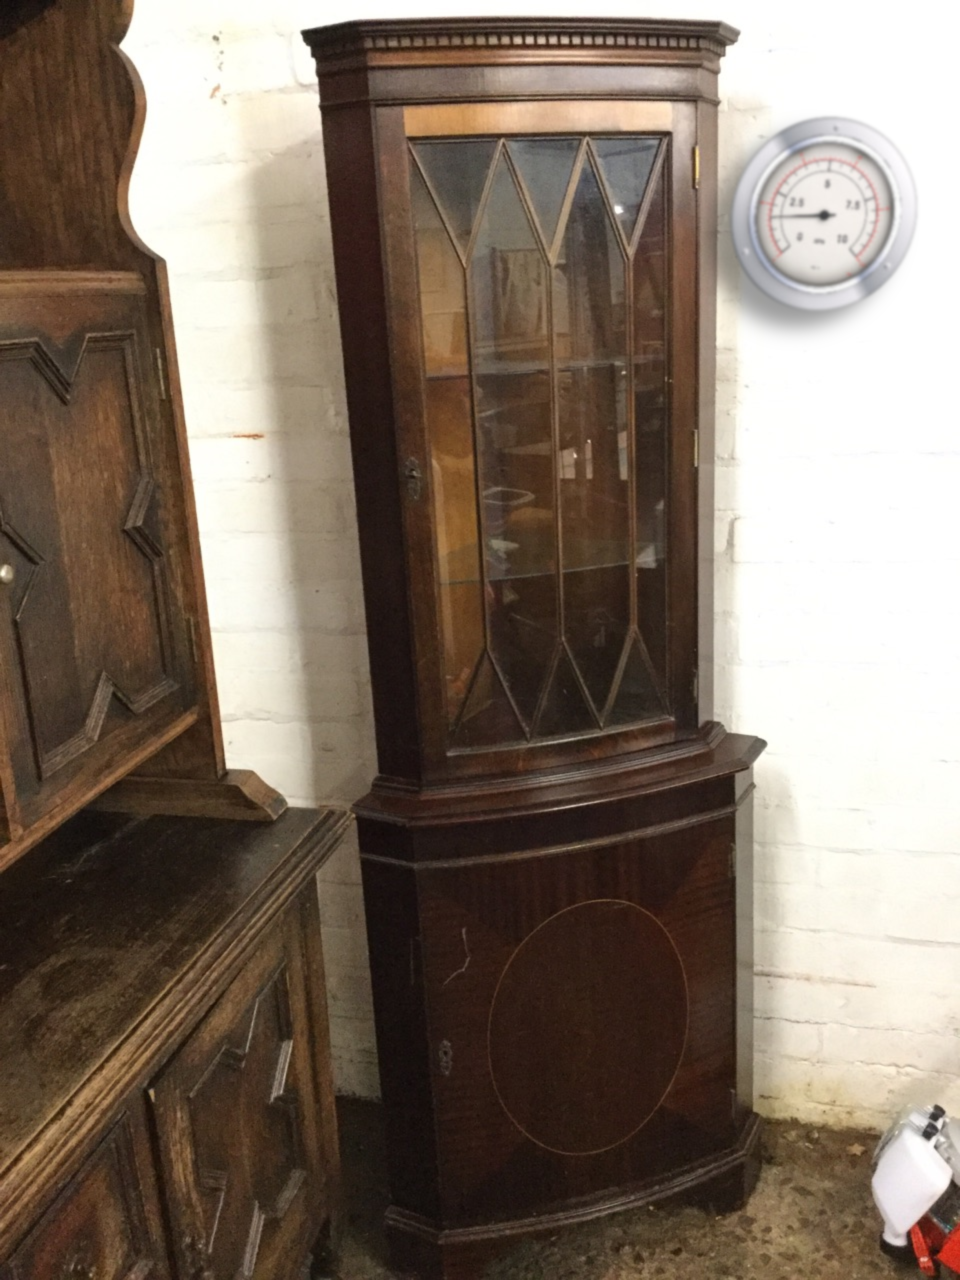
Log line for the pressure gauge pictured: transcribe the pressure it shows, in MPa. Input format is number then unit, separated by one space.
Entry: 1.5 MPa
